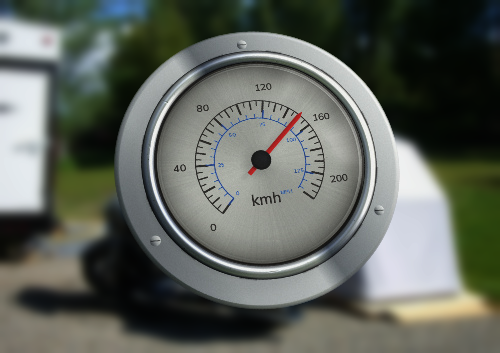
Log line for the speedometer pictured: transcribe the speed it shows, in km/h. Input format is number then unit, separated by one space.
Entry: 150 km/h
